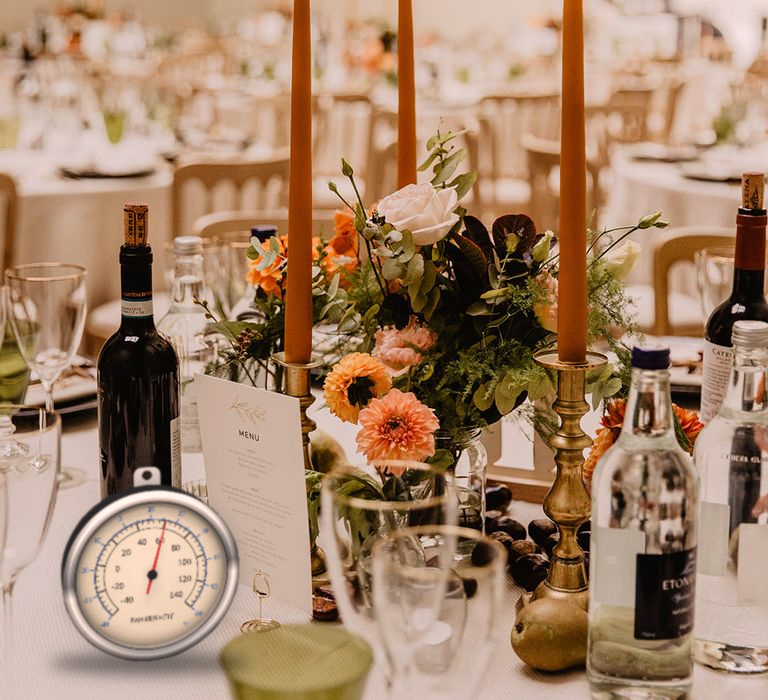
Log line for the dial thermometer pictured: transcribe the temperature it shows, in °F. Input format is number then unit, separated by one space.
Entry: 60 °F
